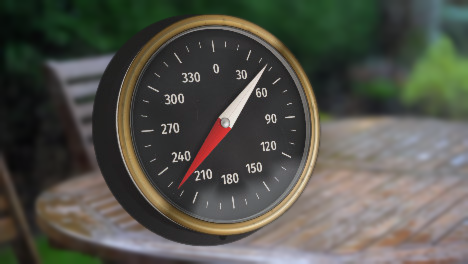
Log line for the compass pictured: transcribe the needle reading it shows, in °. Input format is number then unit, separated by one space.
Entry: 225 °
